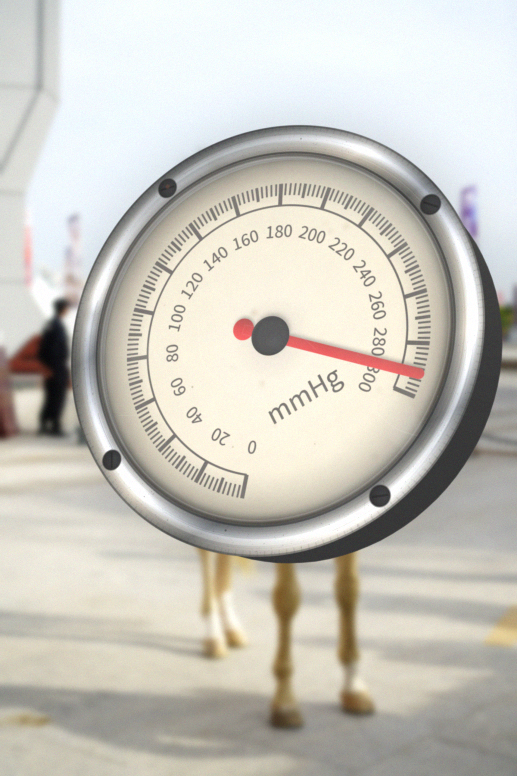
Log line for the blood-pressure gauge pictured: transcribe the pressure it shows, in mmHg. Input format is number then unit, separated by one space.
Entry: 292 mmHg
